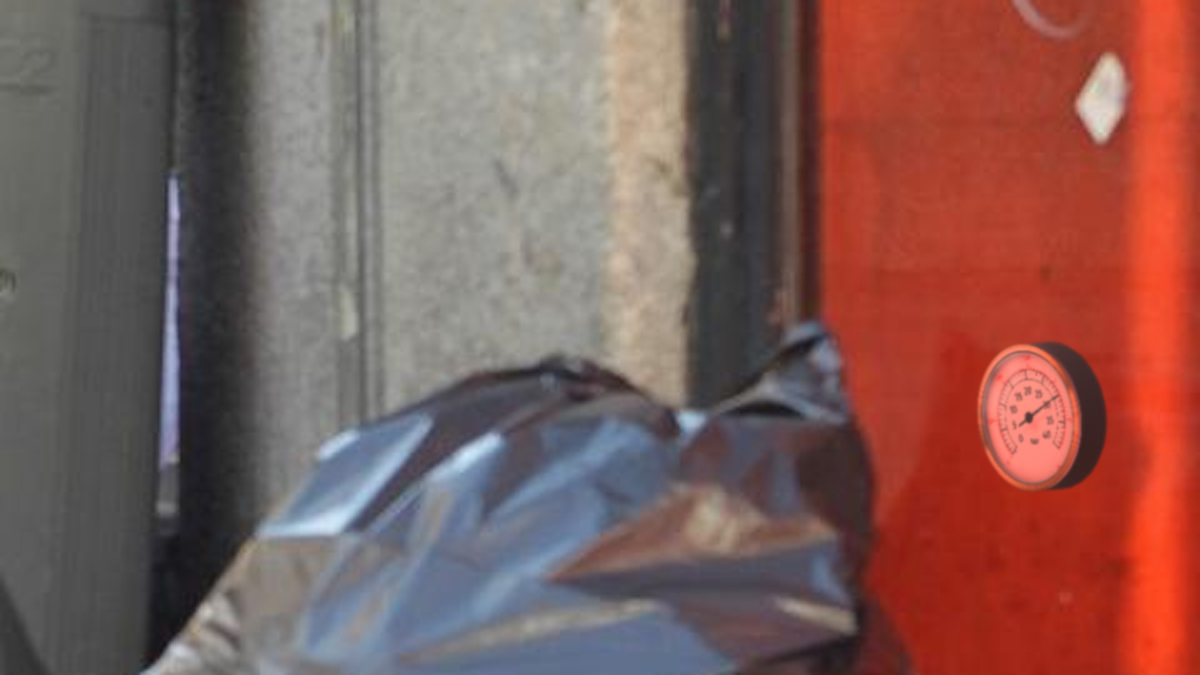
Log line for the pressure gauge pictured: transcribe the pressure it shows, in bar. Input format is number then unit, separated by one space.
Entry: 30 bar
